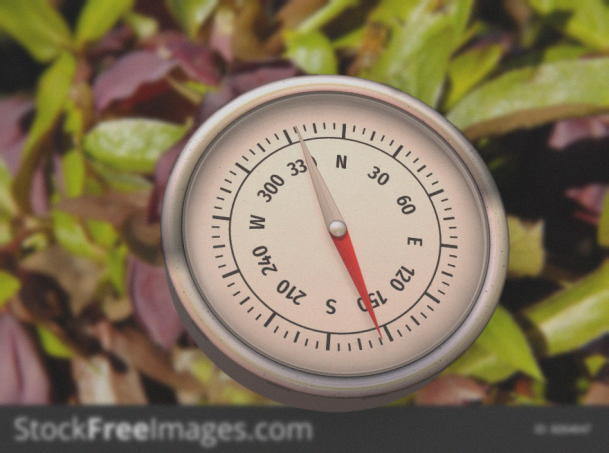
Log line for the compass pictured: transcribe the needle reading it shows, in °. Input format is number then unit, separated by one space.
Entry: 155 °
